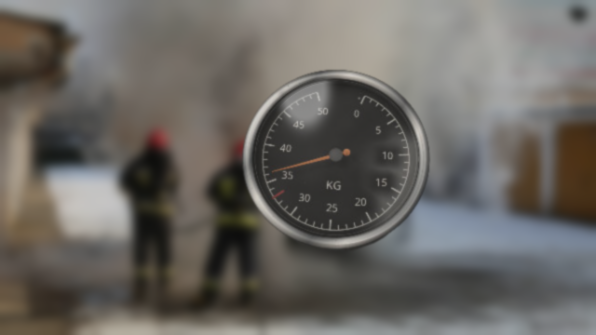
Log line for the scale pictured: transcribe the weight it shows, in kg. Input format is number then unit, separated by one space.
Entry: 36 kg
